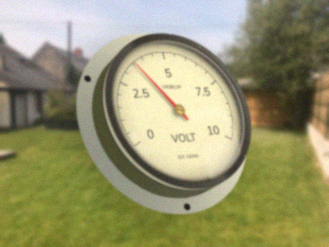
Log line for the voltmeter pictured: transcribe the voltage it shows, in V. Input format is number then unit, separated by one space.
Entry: 3.5 V
